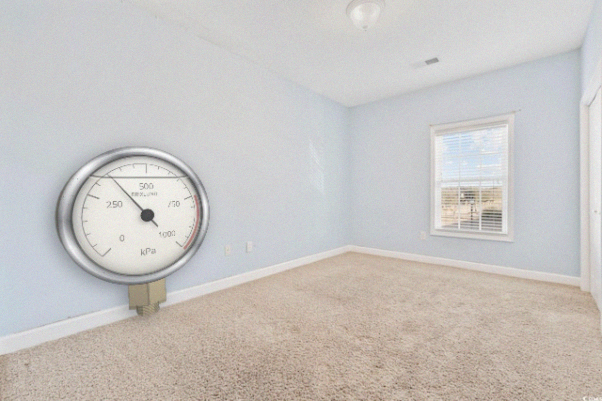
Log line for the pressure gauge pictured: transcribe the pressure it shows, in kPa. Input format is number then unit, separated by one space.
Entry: 350 kPa
